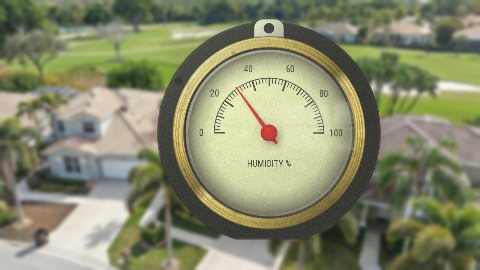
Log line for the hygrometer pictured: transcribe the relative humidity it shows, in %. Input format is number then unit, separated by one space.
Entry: 30 %
